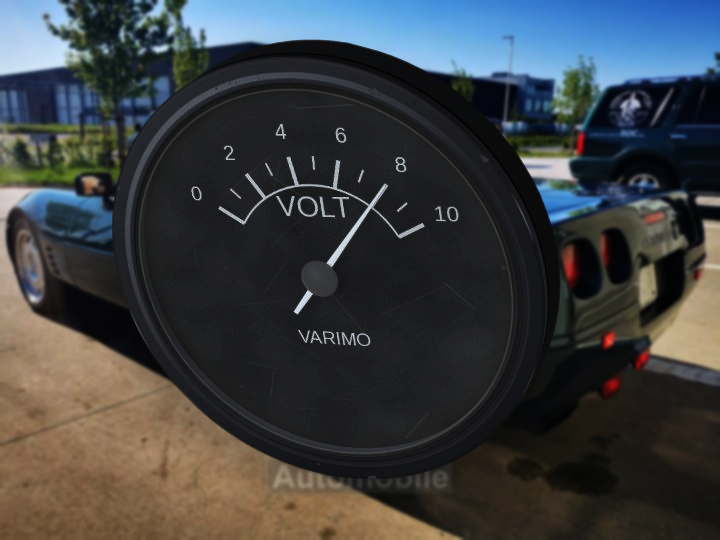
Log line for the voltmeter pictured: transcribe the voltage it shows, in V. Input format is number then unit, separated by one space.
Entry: 8 V
